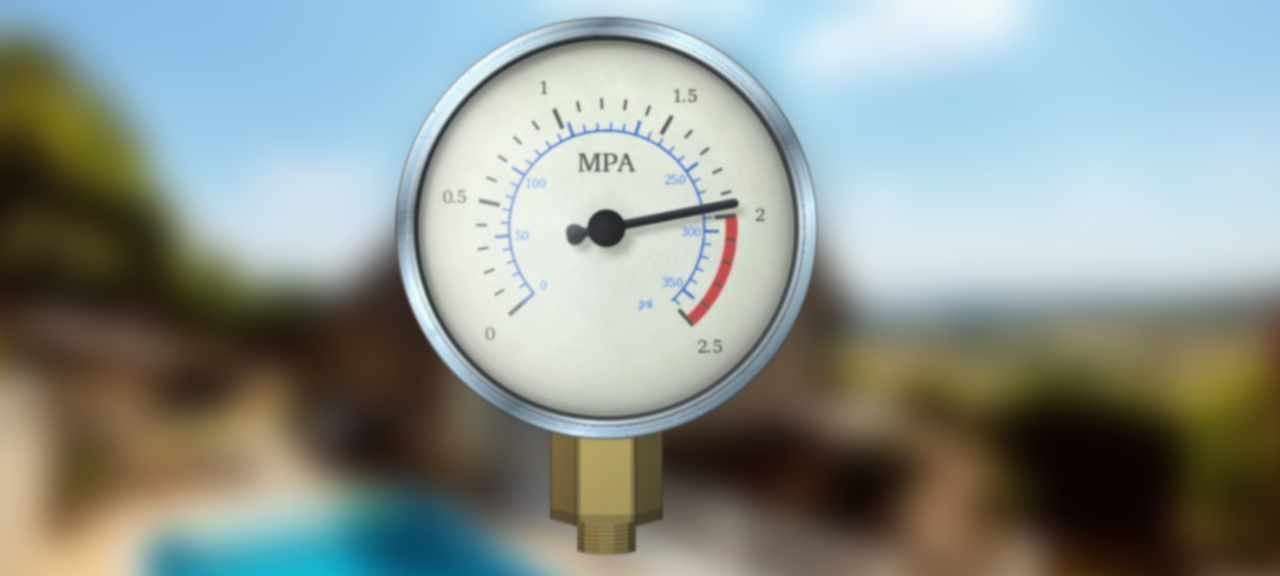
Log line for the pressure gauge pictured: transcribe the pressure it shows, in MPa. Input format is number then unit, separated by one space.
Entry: 1.95 MPa
